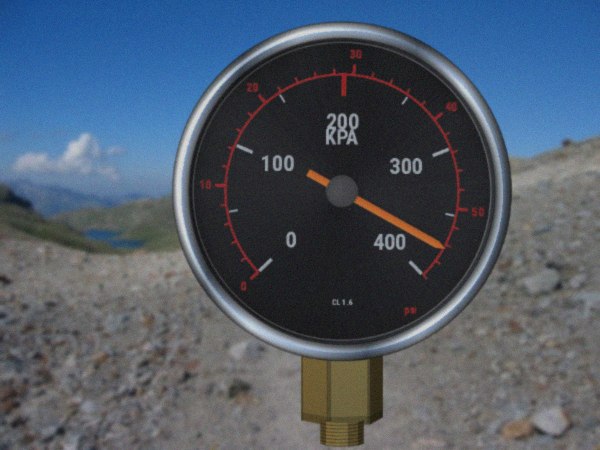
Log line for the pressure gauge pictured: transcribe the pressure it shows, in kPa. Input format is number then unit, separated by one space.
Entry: 375 kPa
